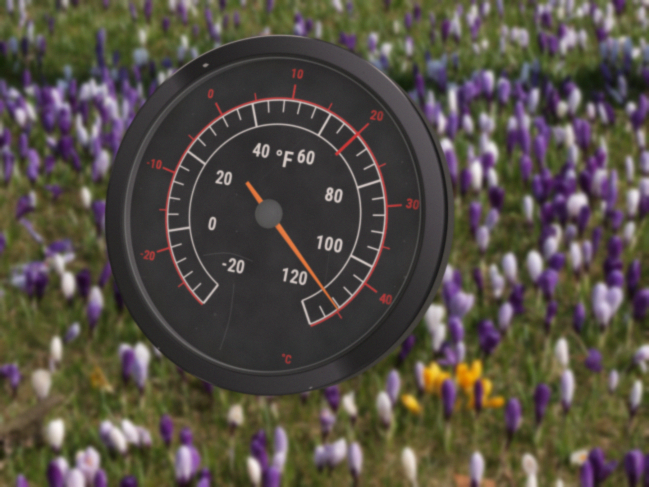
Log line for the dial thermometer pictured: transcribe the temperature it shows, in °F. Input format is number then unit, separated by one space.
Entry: 112 °F
